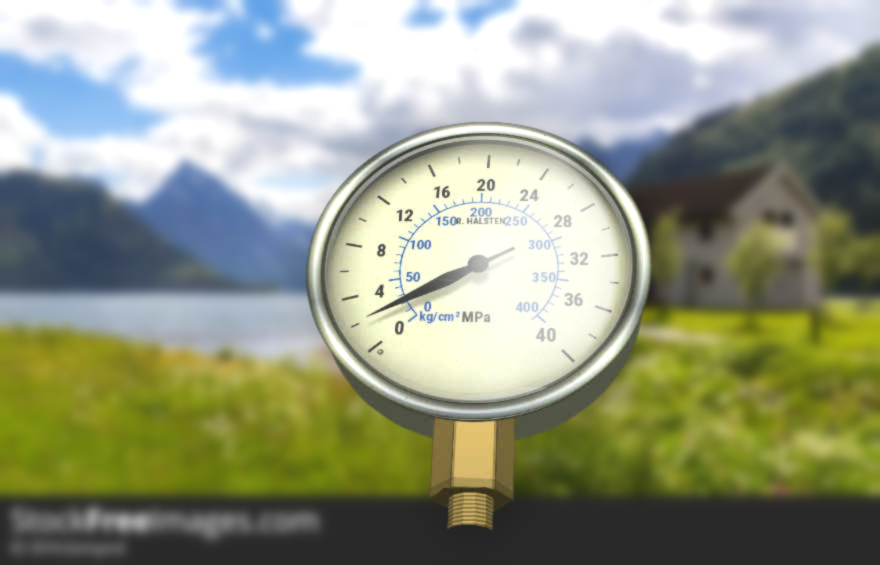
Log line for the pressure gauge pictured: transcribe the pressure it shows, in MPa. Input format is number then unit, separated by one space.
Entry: 2 MPa
